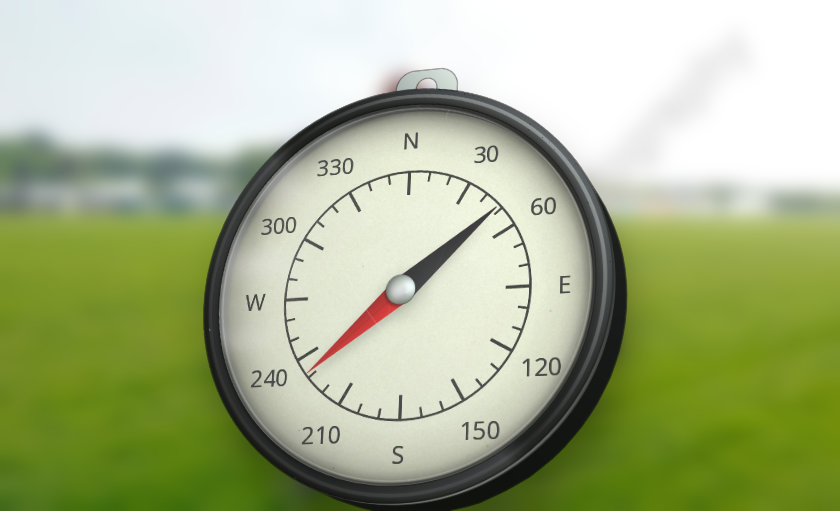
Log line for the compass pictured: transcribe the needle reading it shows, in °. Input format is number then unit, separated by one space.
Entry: 230 °
